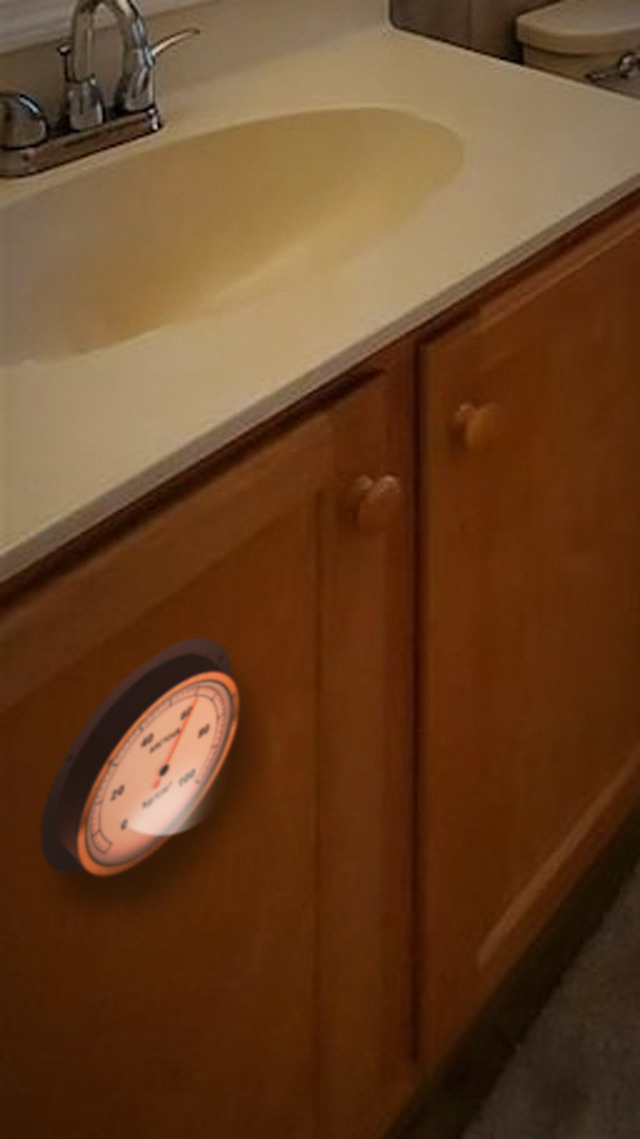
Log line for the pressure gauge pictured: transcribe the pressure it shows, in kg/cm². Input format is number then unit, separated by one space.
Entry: 60 kg/cm²
